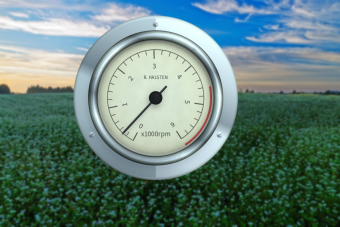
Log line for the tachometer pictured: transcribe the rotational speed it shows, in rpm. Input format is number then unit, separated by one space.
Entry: 300 rpm
